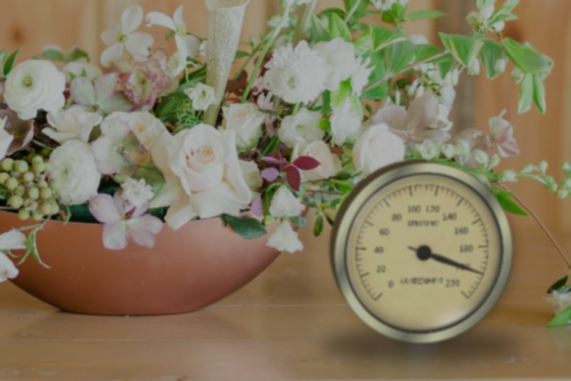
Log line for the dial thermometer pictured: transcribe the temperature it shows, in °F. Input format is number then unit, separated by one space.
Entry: 200 °F
